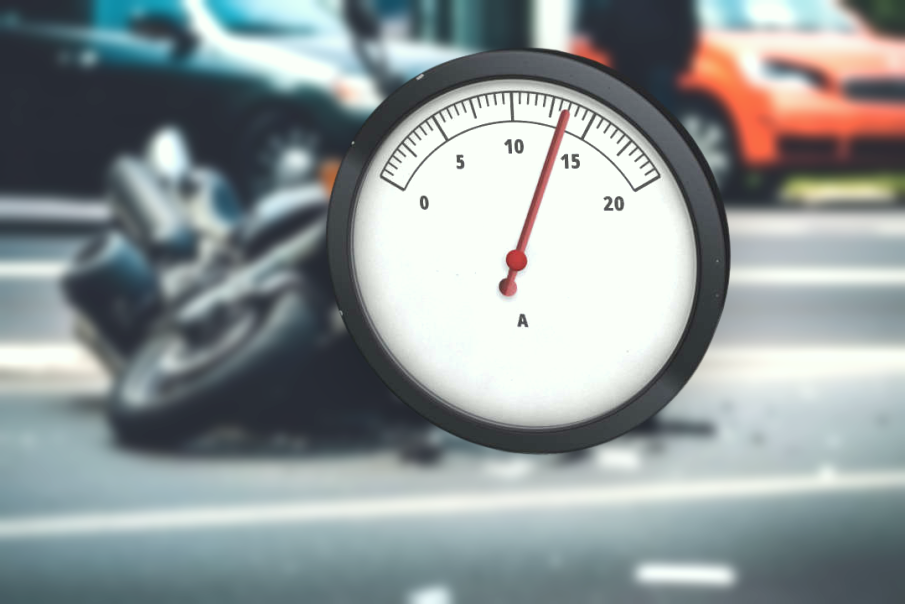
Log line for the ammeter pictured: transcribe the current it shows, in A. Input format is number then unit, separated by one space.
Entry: 13.5 A
